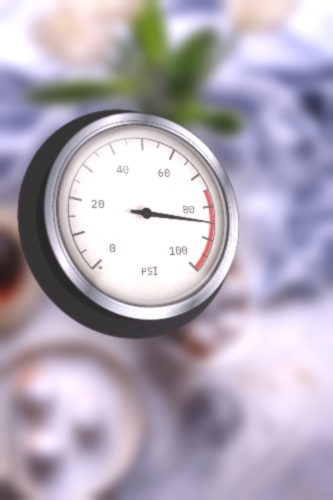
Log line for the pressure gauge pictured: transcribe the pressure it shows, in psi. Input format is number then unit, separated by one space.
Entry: 85 psi
